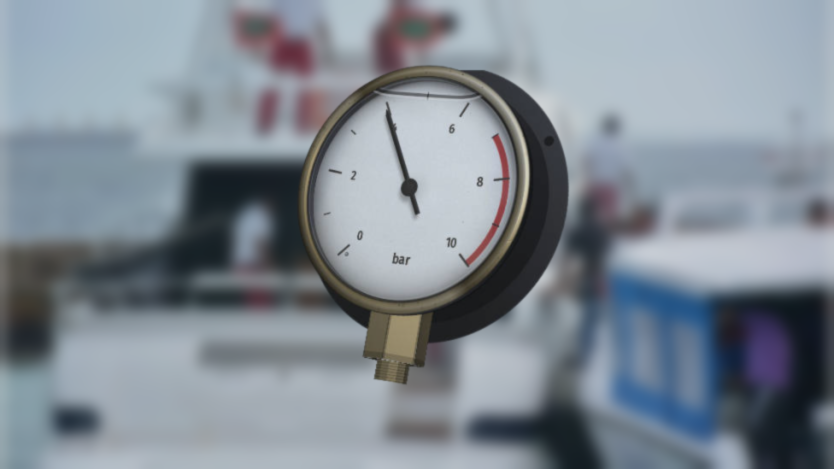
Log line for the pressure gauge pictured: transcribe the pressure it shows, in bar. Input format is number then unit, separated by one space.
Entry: 4 bar
